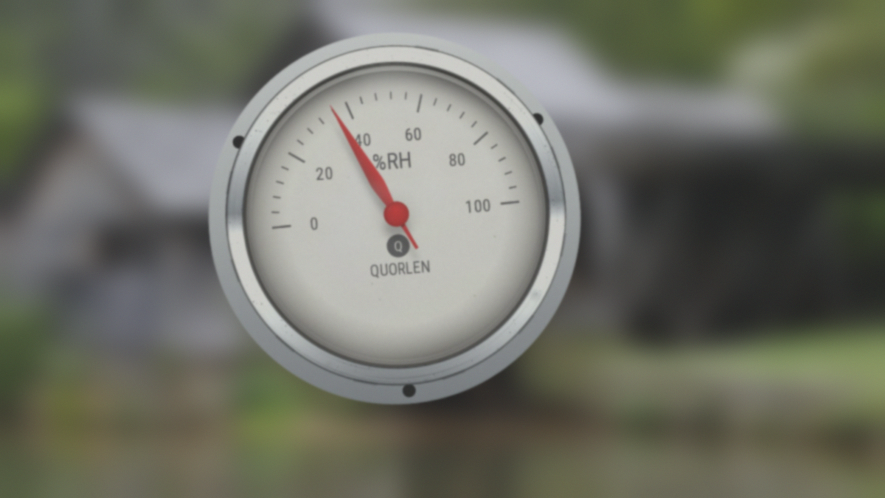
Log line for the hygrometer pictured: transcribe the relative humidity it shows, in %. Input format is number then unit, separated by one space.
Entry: 36 %
